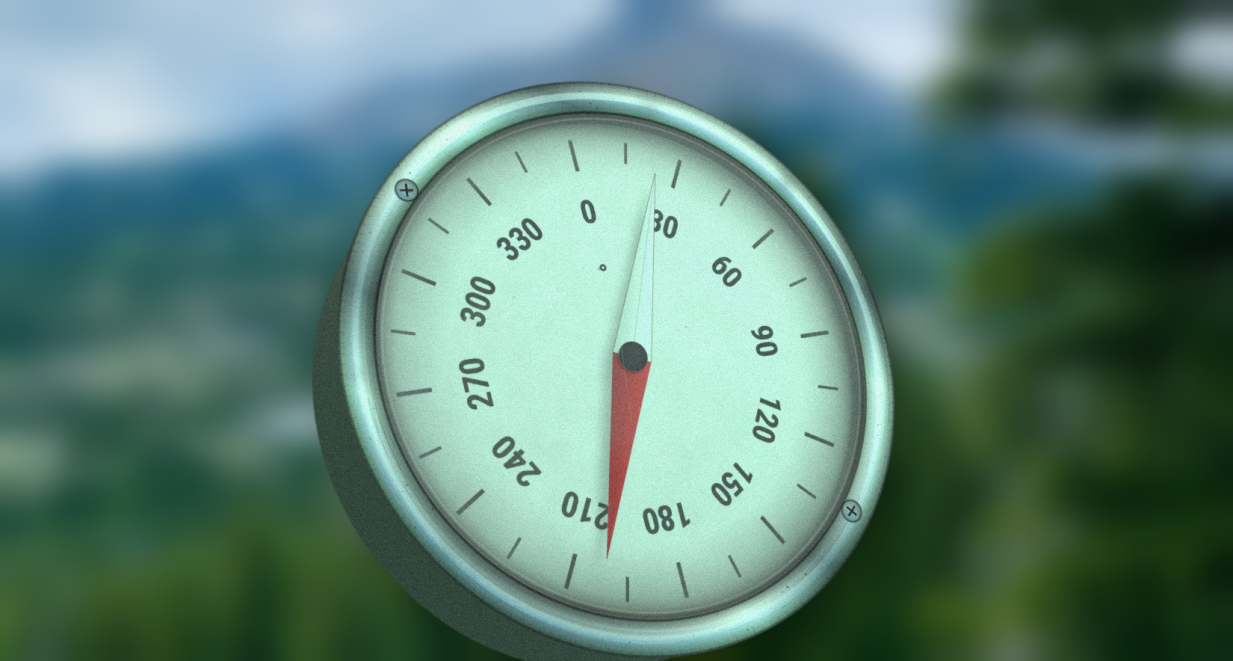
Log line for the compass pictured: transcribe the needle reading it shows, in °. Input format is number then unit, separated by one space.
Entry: 202.5 °
